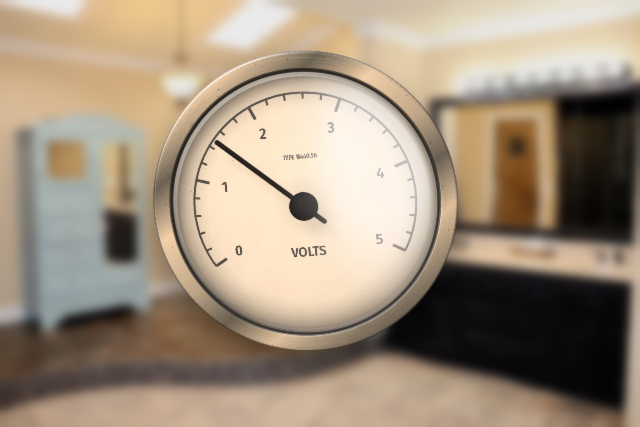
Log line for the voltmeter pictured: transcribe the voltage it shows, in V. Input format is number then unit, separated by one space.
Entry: 1.5 V
